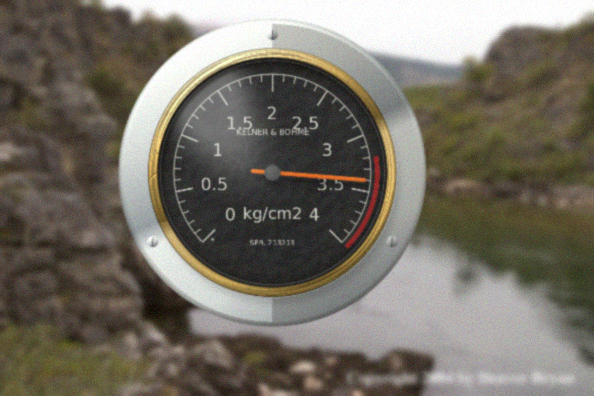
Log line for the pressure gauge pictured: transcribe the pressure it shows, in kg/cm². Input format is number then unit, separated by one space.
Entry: 3.4 kg/cm²
